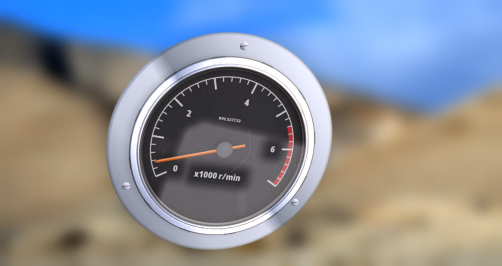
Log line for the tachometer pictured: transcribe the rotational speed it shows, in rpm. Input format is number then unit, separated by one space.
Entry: 400 rpm
